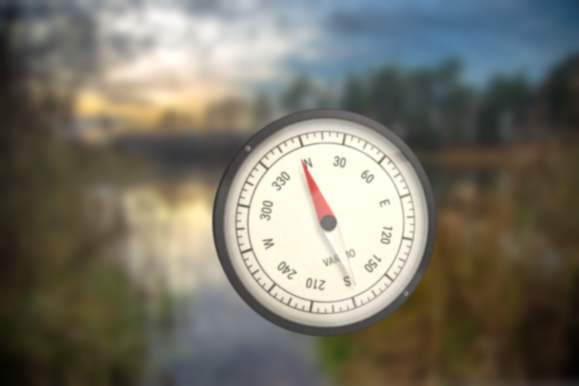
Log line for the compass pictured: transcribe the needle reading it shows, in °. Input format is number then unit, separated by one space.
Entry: 355 °
